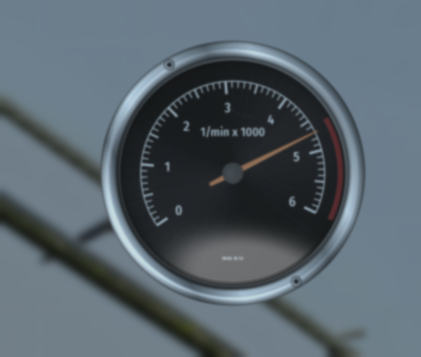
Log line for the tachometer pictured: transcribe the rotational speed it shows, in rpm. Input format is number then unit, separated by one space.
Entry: 4700 rpm
